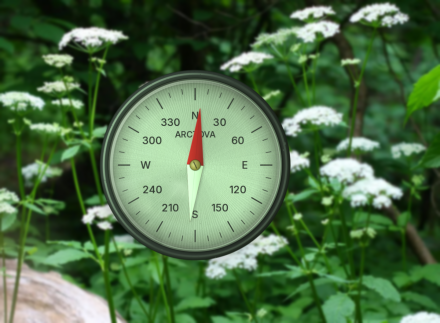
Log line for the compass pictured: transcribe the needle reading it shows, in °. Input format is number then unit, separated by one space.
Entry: 5 °
